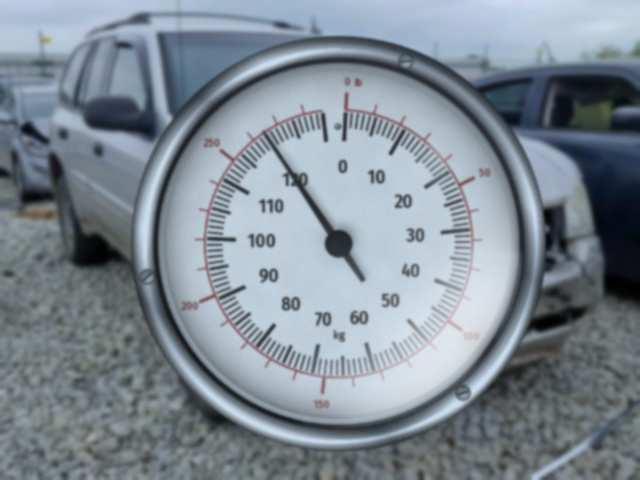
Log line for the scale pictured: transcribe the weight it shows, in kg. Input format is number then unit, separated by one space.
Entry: 120 kg
